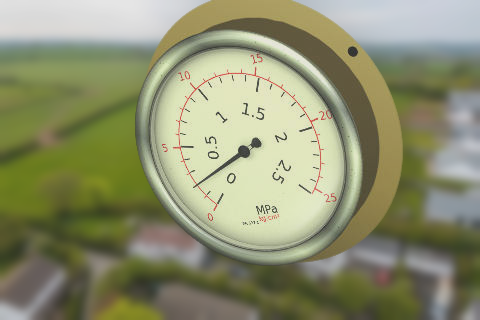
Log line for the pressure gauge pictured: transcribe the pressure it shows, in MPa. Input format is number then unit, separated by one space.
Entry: 0.2 MPa
